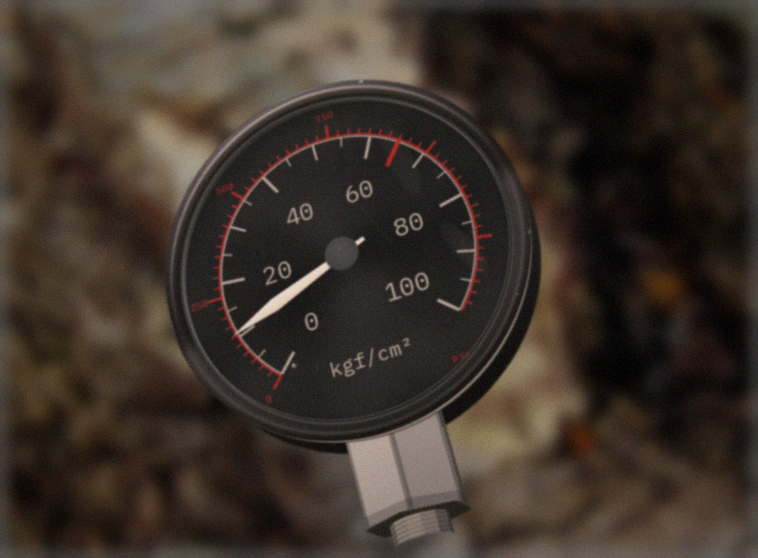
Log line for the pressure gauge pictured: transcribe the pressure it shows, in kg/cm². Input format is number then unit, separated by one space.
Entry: 10 kg/cm²
